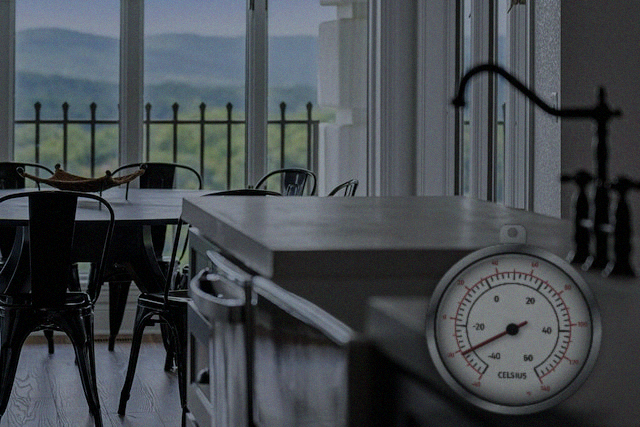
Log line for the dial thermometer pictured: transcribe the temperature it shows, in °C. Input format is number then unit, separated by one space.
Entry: -30 °C
